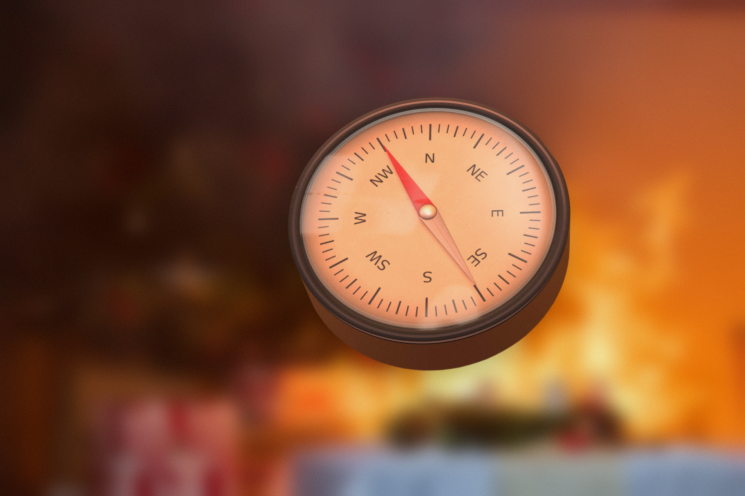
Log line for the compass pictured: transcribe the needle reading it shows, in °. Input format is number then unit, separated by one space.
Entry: 330 °
